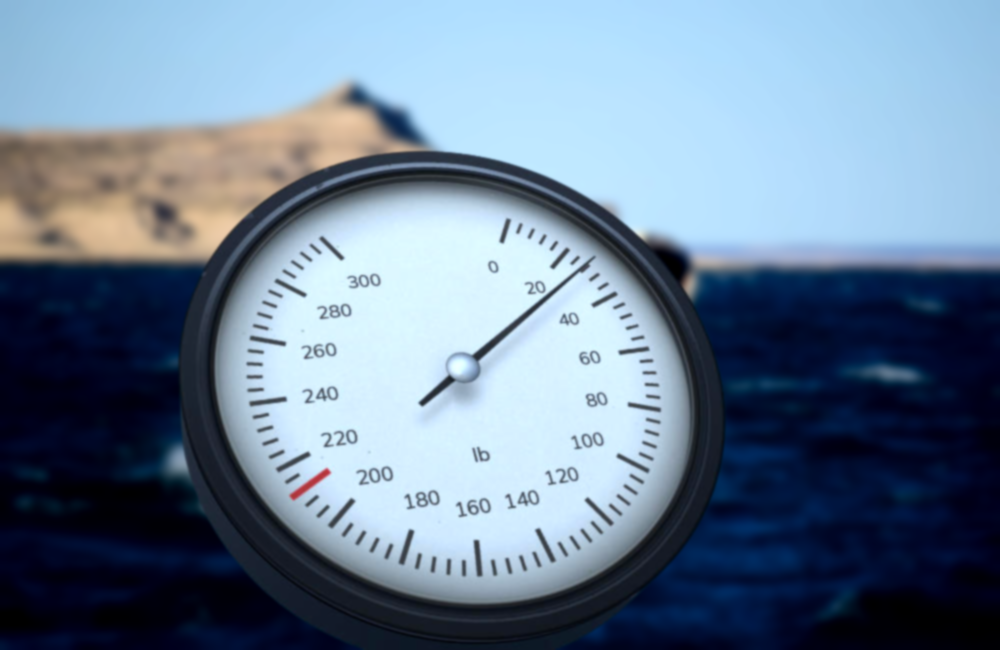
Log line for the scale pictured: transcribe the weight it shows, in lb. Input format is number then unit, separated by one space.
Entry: 28 lb
